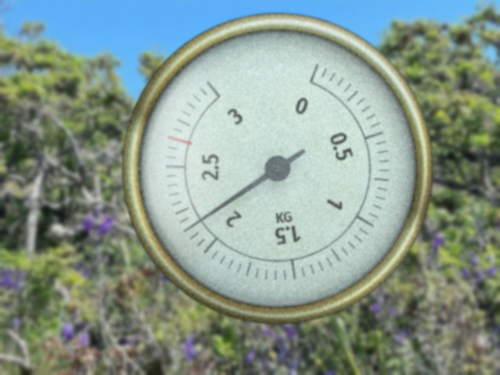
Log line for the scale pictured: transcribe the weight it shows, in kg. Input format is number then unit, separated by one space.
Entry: 2.15 kg
